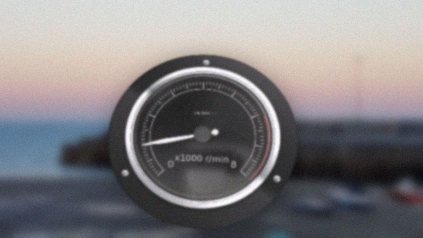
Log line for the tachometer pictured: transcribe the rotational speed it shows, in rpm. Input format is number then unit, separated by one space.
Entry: 1000 rpm
